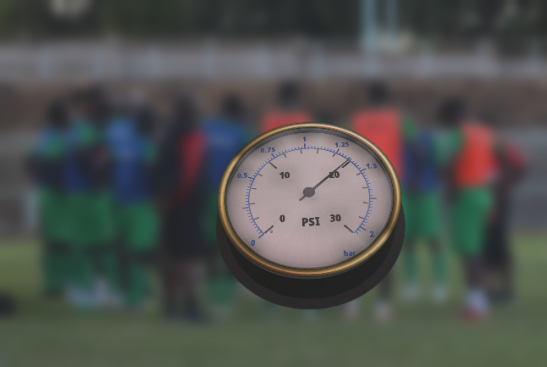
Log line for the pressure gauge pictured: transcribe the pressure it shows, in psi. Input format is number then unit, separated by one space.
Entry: 20 psi
